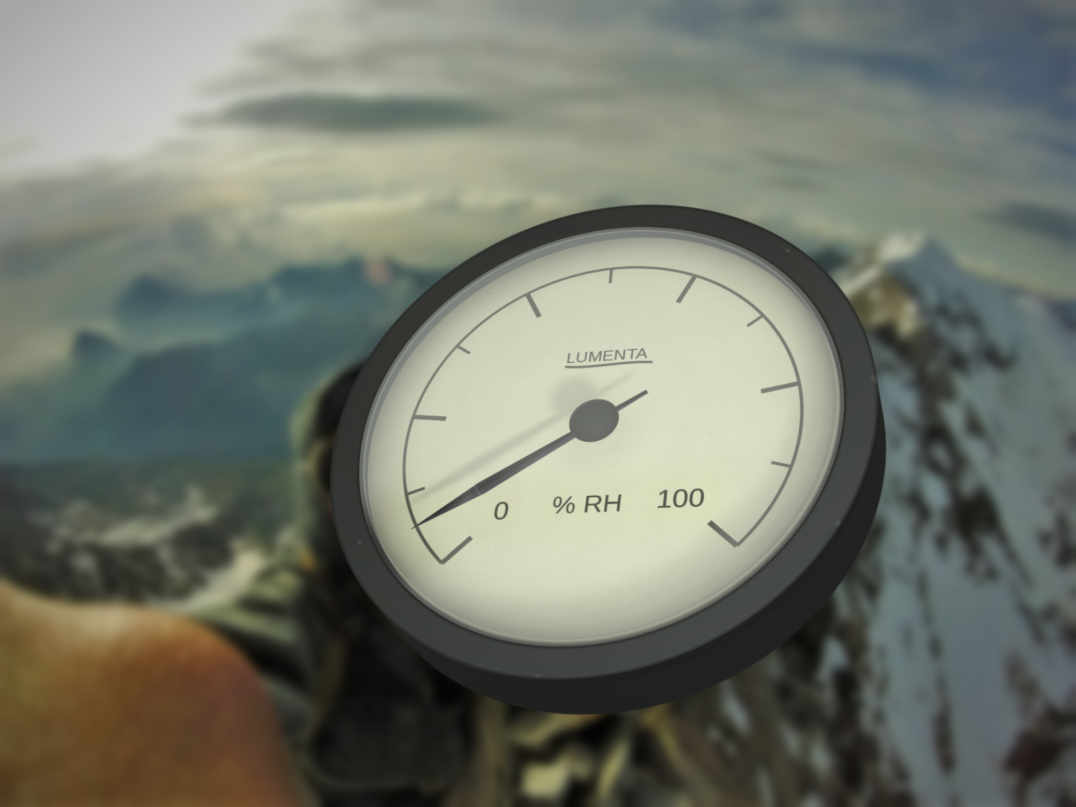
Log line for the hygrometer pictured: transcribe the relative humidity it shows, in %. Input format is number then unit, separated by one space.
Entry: 5 %
